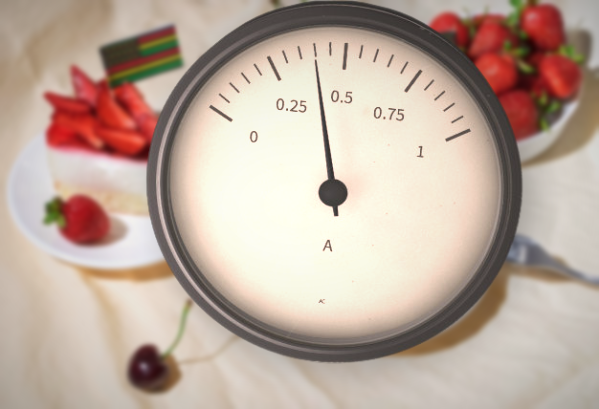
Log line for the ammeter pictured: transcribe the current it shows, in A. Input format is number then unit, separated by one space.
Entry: 0.4 A
